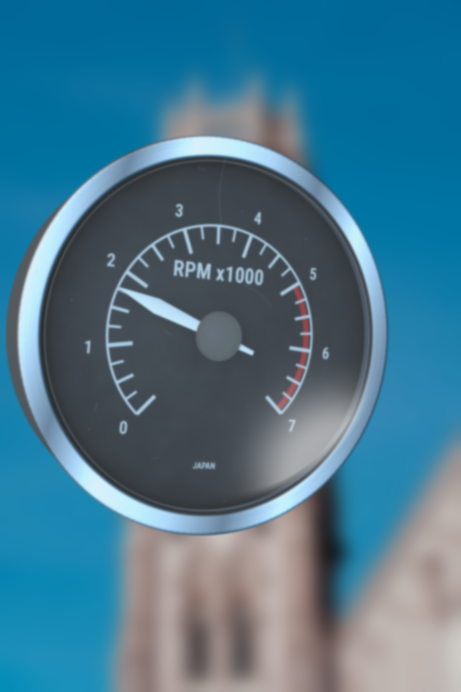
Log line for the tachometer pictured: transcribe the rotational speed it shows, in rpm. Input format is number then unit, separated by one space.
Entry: 1750 rpm
